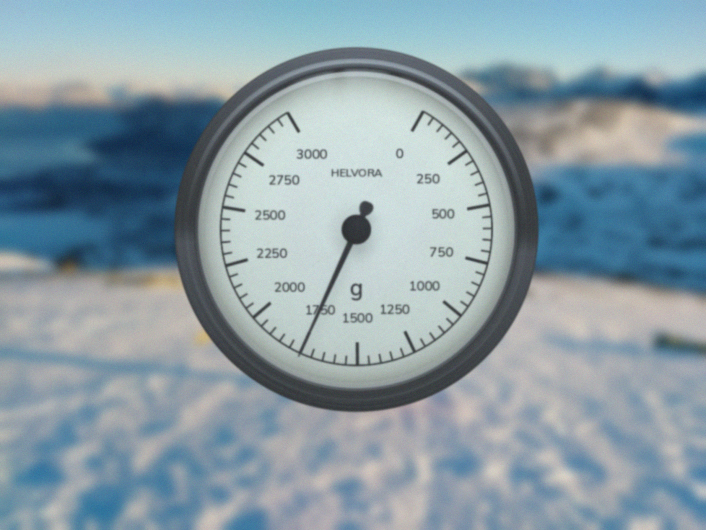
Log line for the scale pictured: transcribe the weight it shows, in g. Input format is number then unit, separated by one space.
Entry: 1750 g
